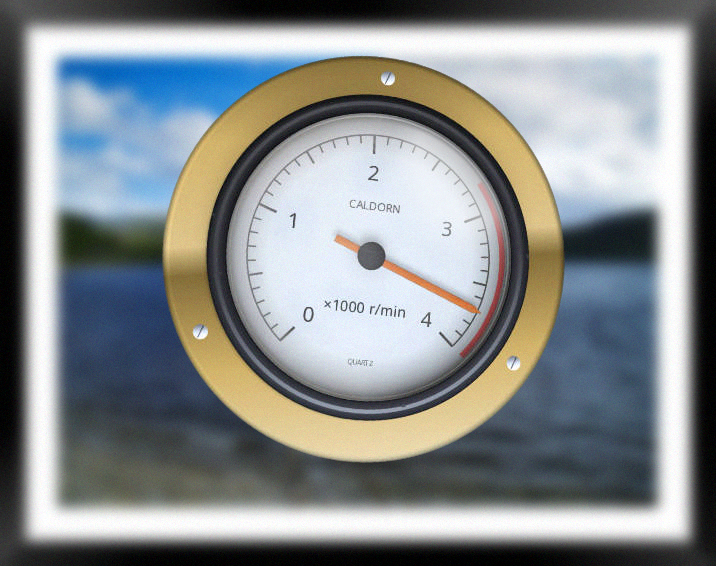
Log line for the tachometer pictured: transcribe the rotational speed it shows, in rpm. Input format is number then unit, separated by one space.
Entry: 3700 rpm
